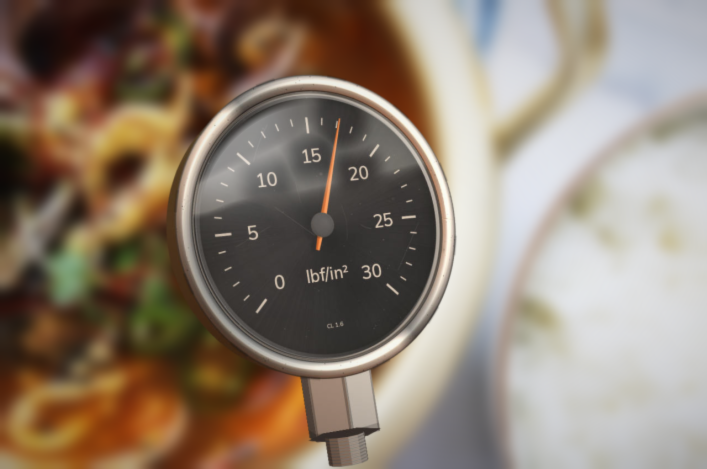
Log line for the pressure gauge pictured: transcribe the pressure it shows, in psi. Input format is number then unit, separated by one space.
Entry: 17 psi
